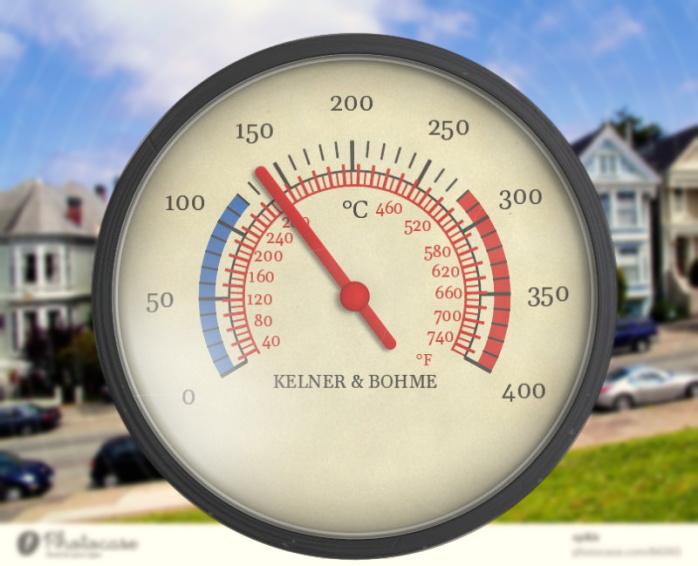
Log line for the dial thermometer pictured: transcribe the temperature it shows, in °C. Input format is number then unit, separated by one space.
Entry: 140 °C
